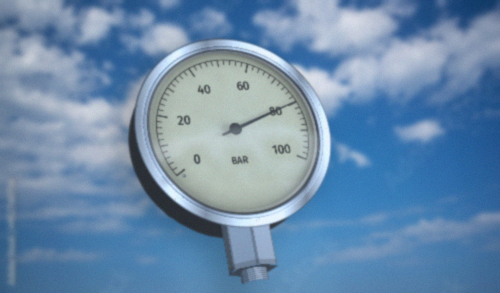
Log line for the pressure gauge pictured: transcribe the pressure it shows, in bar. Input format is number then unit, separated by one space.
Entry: 80 bar
